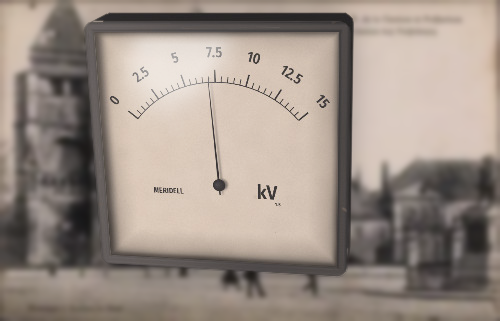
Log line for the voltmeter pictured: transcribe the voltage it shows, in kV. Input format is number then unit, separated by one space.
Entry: 7 kV
